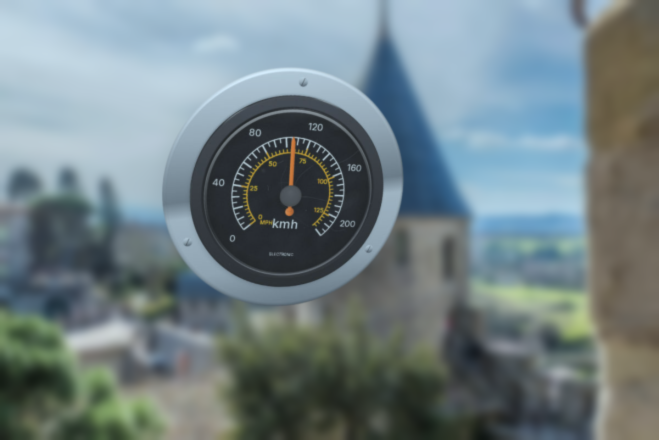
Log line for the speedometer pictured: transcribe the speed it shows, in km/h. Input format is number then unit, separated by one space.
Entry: 105 km/h
